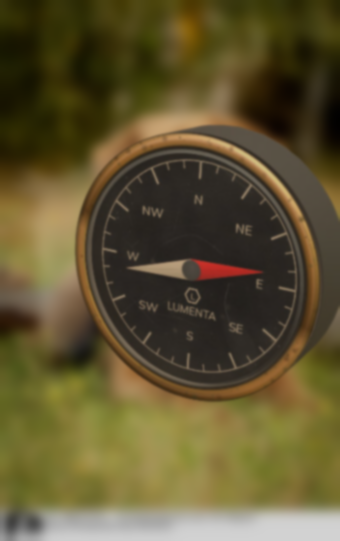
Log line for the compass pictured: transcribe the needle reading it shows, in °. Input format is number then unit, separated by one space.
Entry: 80 °
